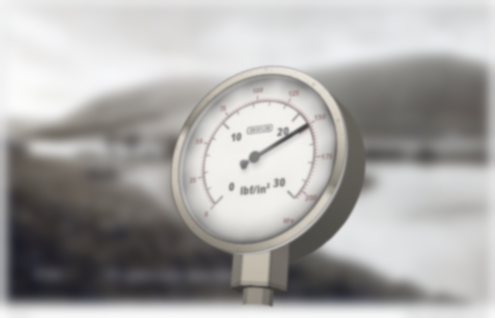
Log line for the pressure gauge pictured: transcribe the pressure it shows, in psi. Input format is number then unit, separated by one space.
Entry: 22 psi
